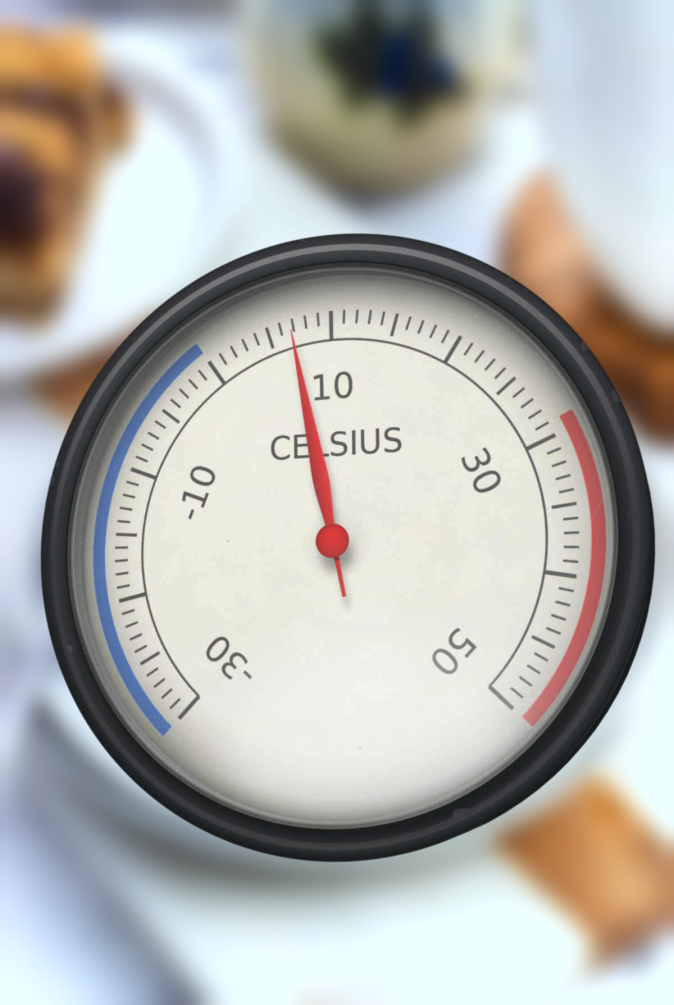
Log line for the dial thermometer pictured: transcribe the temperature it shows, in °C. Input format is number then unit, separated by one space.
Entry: 7 °C
